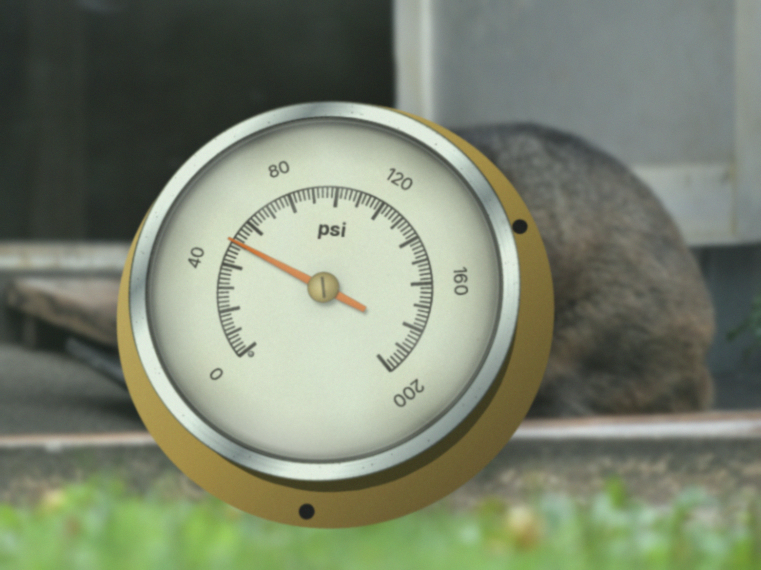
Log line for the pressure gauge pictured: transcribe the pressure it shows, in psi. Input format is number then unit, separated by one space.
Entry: 50 psi
